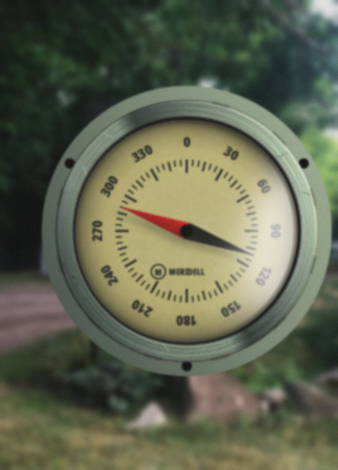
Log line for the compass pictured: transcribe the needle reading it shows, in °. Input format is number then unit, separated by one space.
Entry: 290 °
